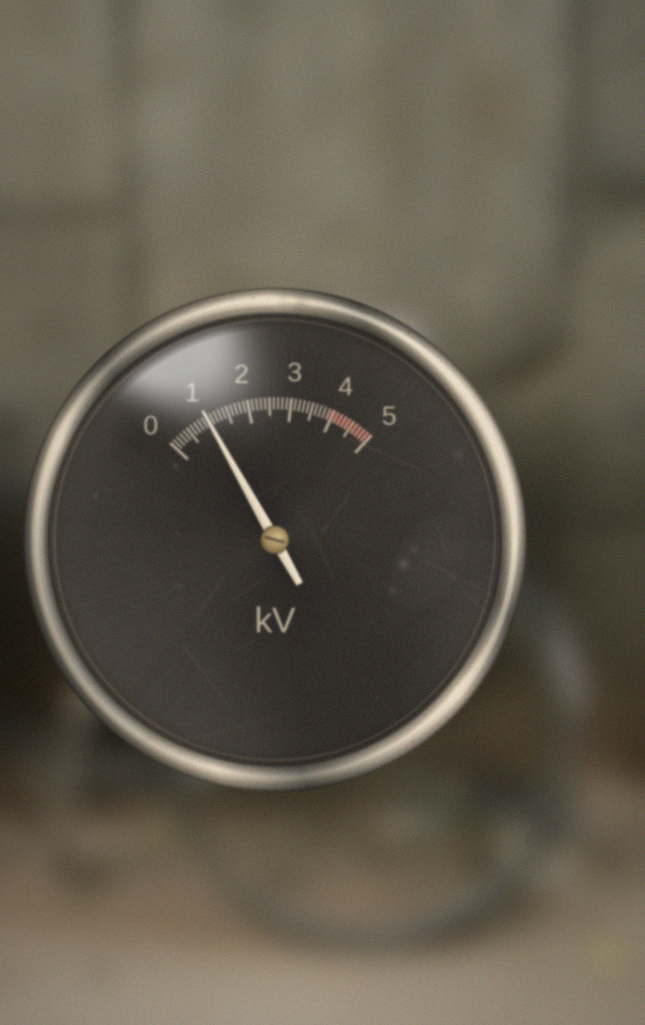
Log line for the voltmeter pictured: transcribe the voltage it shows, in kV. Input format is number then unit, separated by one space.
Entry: 1 kV
